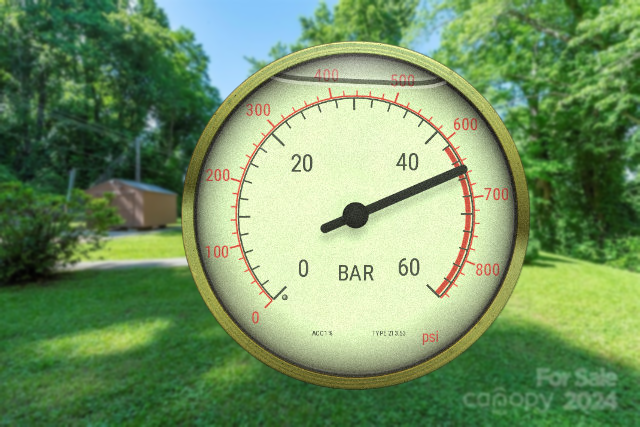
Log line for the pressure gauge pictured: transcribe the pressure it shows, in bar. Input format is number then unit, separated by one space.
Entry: 45 bar
